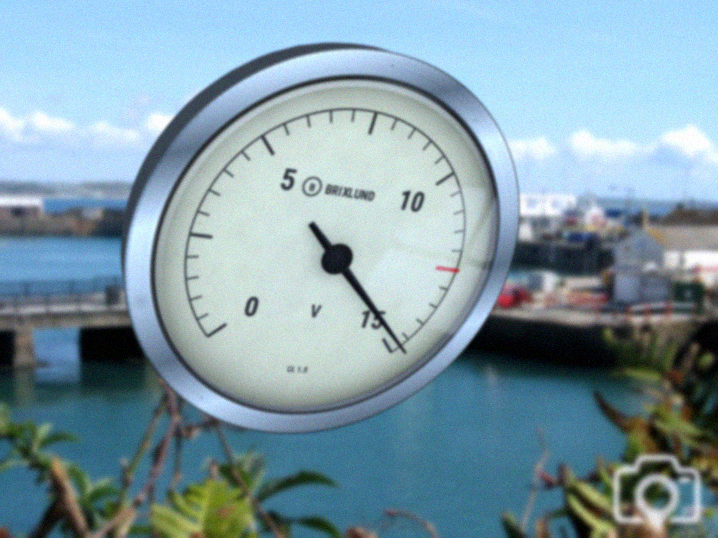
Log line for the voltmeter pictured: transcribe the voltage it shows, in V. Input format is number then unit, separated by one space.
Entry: 14.75 V
